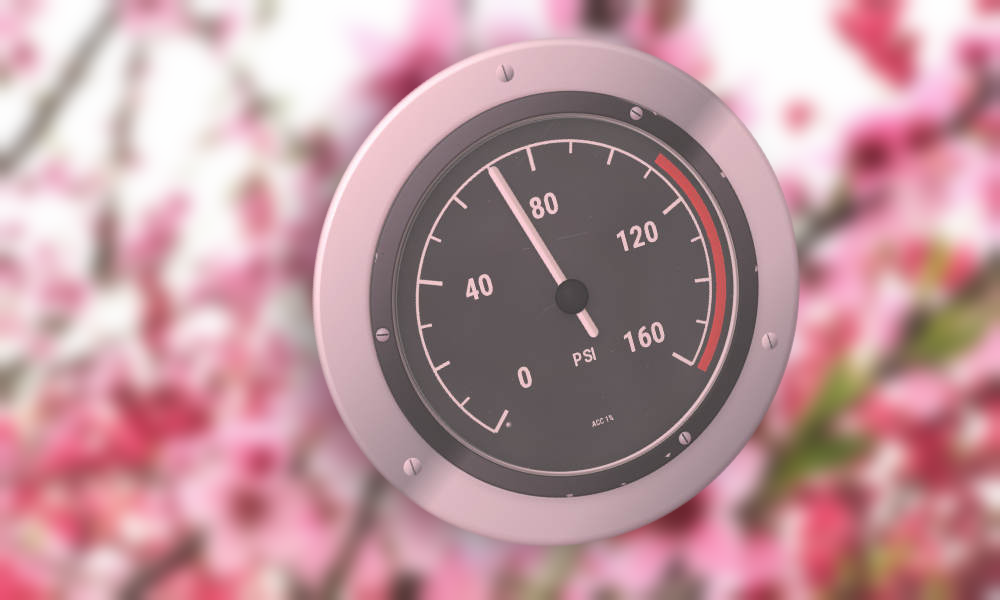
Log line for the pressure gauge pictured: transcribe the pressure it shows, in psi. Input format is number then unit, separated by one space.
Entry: 70 psi
